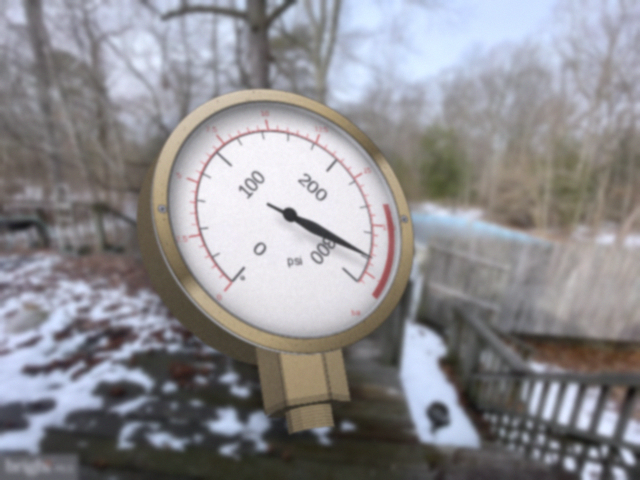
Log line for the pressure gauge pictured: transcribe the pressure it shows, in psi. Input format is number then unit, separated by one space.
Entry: 280 psi
